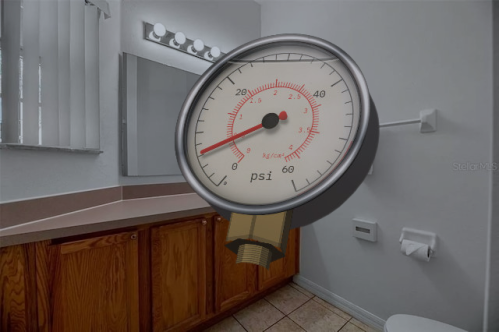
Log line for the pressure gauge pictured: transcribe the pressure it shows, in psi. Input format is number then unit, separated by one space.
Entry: 6 psi
